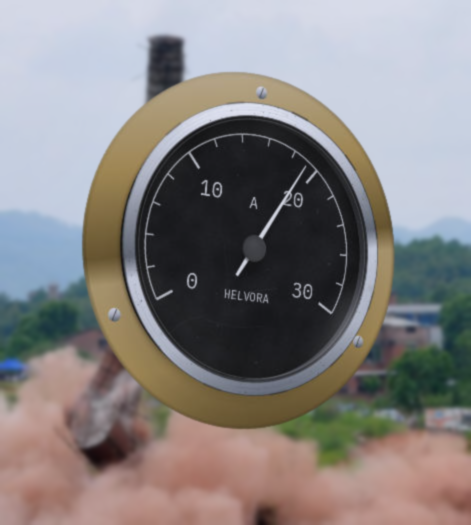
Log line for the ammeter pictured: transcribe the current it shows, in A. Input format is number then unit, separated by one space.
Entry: 19 A
